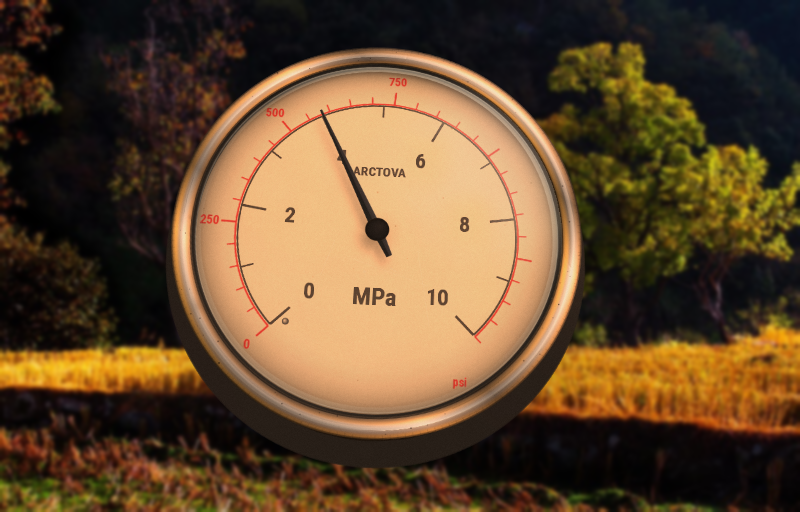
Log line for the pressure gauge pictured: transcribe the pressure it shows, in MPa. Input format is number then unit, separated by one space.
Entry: 4 MPa
